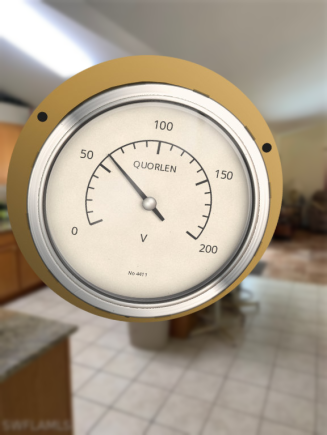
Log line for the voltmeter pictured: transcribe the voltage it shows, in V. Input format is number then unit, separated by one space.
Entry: 60 V
